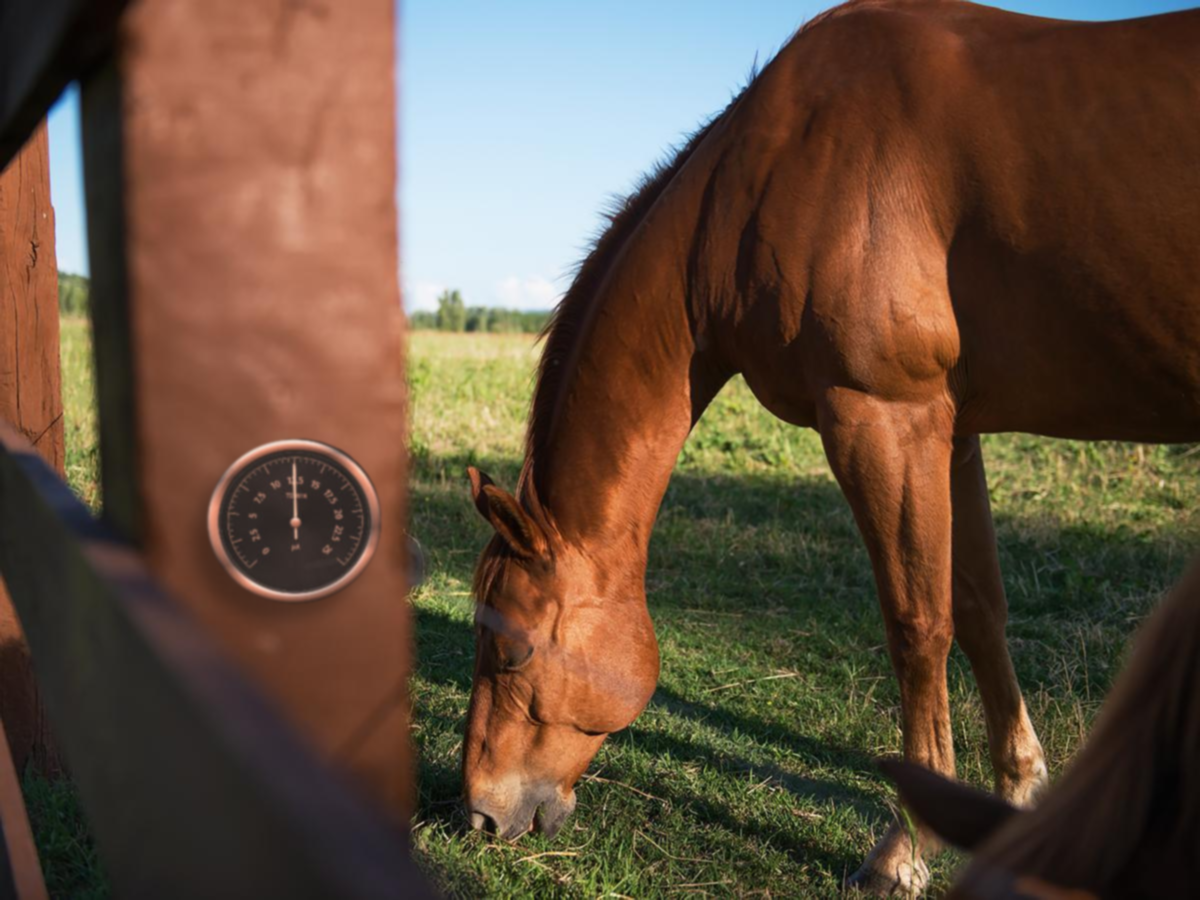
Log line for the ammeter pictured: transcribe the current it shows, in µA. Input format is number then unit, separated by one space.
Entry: 12.5 µA
